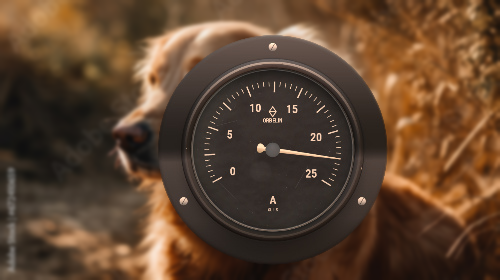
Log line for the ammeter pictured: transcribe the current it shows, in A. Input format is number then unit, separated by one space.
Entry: 22.5 A
